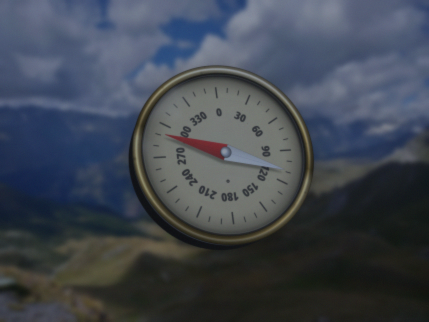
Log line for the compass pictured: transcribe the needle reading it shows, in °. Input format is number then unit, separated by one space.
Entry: 290 °
